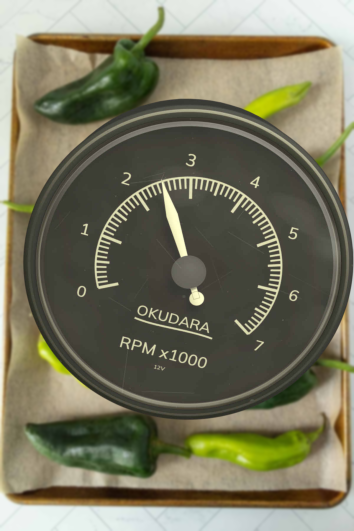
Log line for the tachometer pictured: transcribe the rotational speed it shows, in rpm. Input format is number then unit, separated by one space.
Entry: 2500 rpm
